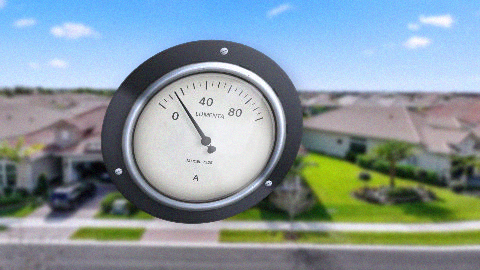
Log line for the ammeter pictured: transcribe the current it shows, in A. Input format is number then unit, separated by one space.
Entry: 15 A
